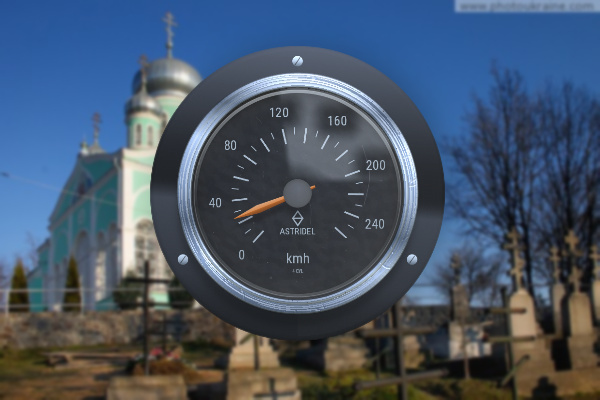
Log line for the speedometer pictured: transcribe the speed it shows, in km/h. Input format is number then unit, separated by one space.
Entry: 25 km/h
